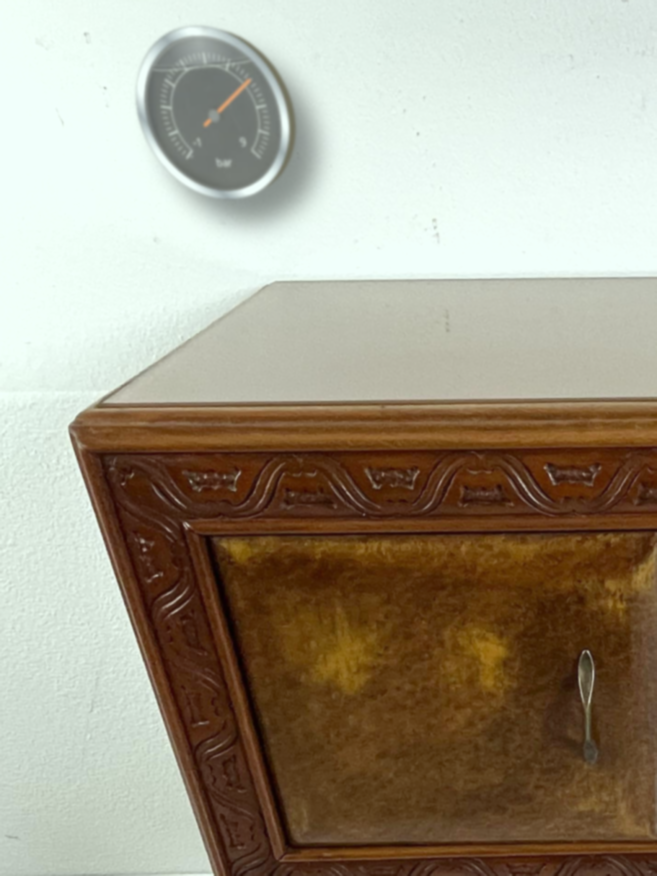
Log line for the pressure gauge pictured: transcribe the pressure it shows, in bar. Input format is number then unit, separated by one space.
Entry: 6 bar
